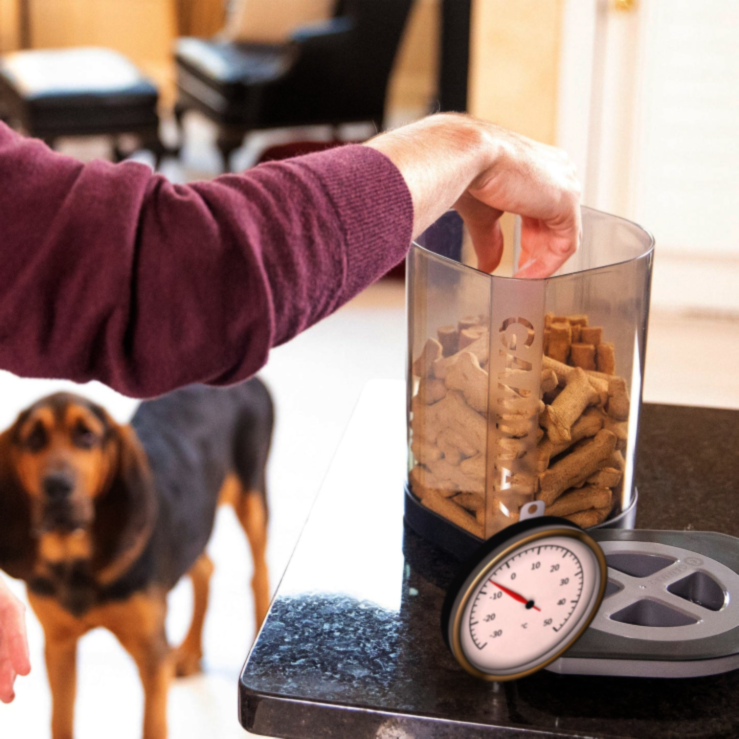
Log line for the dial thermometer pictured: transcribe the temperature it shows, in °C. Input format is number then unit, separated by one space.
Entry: -6 °C
